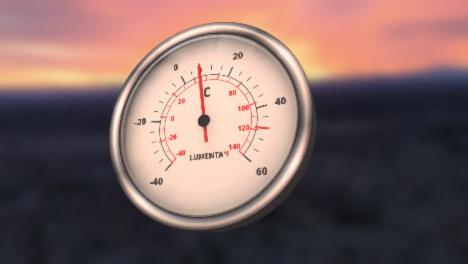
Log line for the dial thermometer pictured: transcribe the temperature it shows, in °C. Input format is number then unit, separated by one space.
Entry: 8 °C
